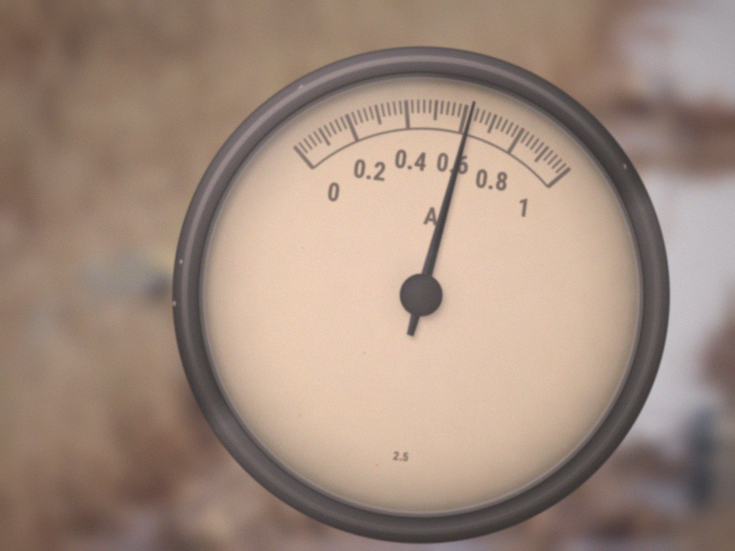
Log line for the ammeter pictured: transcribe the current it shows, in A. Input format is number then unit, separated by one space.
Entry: 0.62 A
